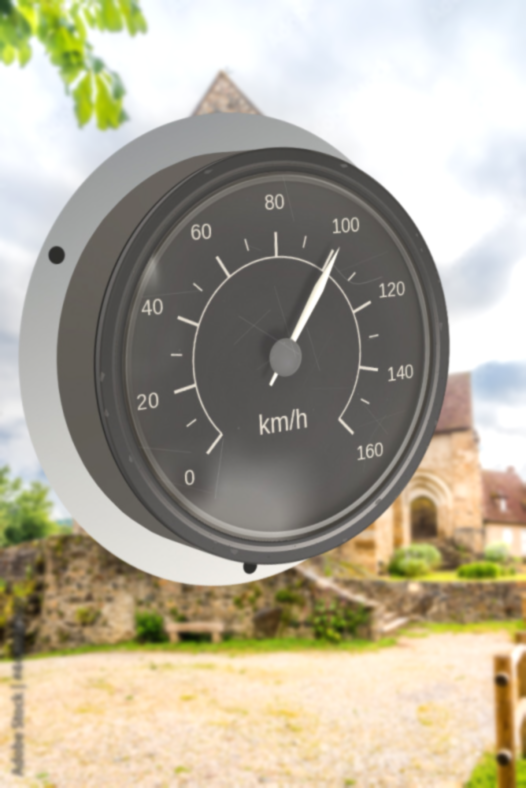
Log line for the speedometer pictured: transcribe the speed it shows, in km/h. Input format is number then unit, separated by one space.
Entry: 100 km/h
